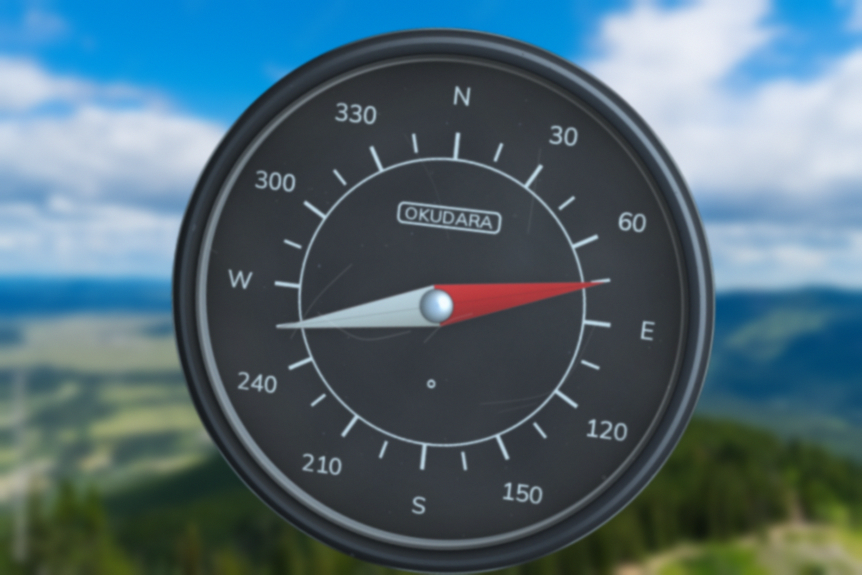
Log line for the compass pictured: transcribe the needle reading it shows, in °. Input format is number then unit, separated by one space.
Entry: 75 °
